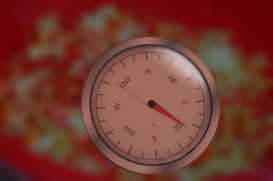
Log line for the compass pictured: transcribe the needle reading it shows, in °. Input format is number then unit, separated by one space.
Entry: 127.5 °
